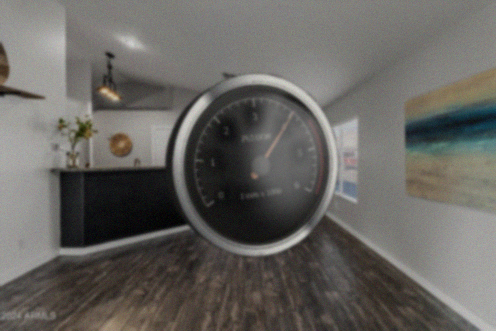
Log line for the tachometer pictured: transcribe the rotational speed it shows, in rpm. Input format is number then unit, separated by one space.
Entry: 4000 rpm
